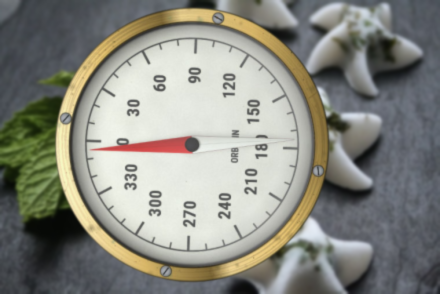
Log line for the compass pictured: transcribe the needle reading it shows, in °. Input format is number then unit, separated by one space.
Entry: 355 °
